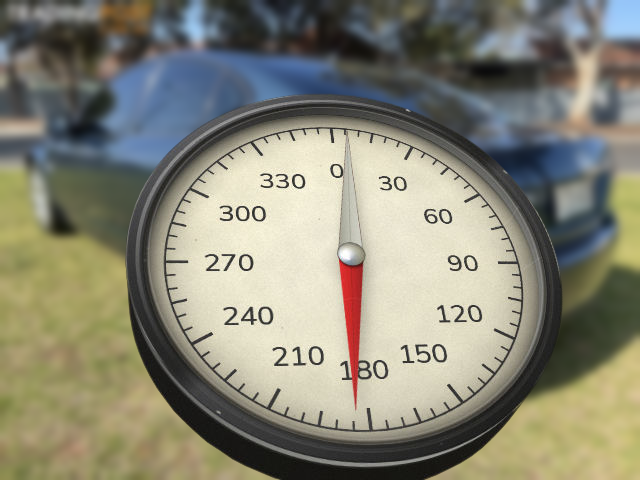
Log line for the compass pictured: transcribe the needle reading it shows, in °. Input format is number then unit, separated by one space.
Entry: 185 °
